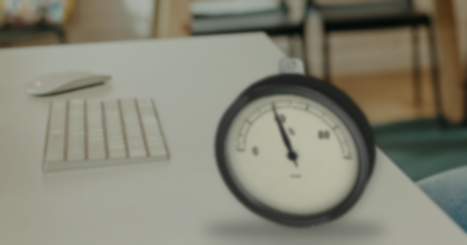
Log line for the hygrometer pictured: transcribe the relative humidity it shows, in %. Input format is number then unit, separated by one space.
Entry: 40 %
